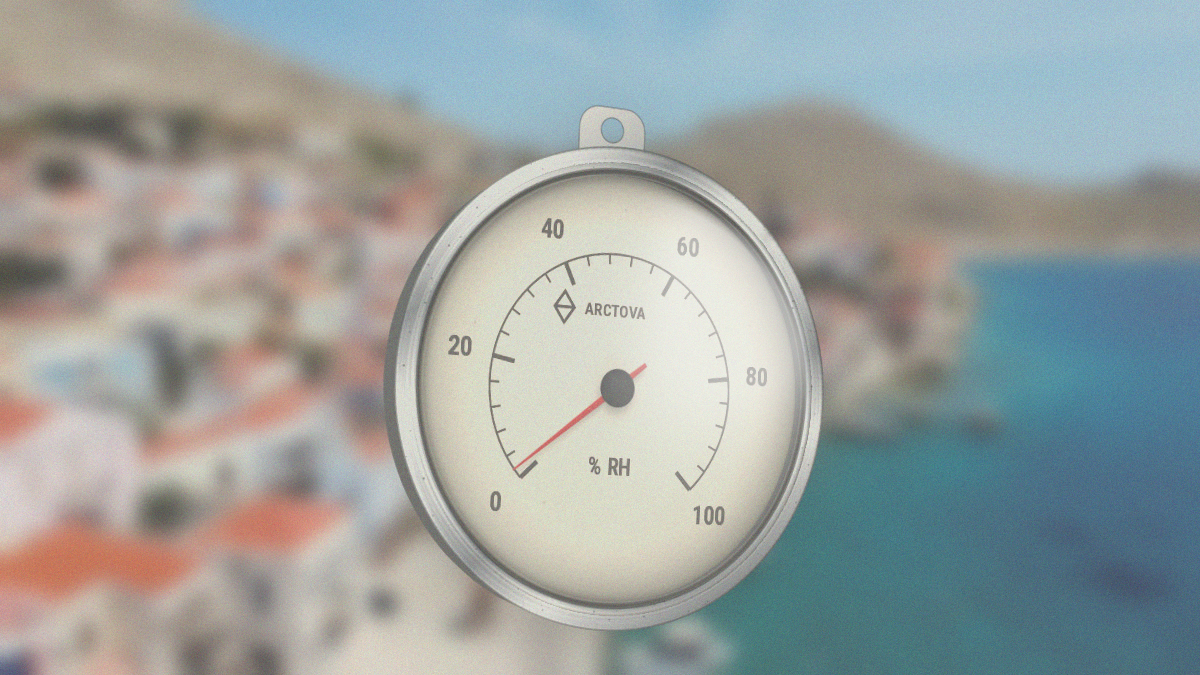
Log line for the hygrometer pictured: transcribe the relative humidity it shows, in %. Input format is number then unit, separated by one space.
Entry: 2 %
